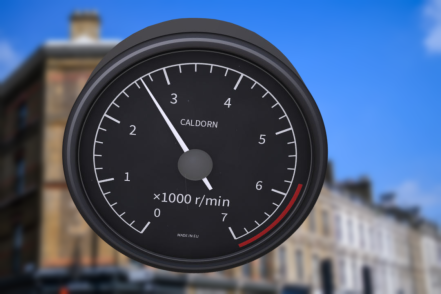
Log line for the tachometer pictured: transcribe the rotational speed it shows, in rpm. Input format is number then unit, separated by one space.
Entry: 2700 rpm
